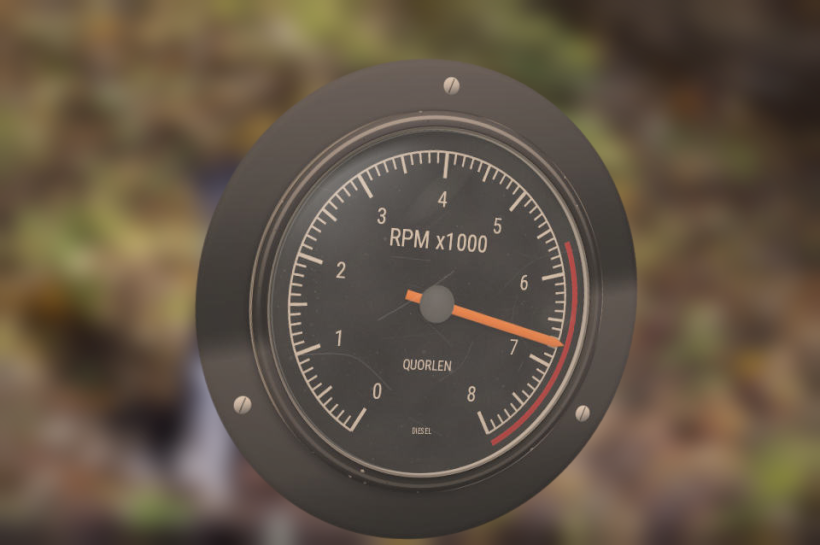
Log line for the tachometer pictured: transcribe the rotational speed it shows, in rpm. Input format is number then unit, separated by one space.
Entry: 6750 rpm
